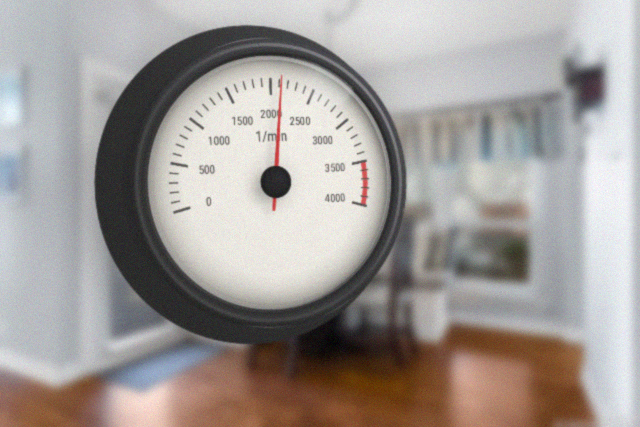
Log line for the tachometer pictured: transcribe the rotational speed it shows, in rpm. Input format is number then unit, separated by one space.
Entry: 2100 rpm
